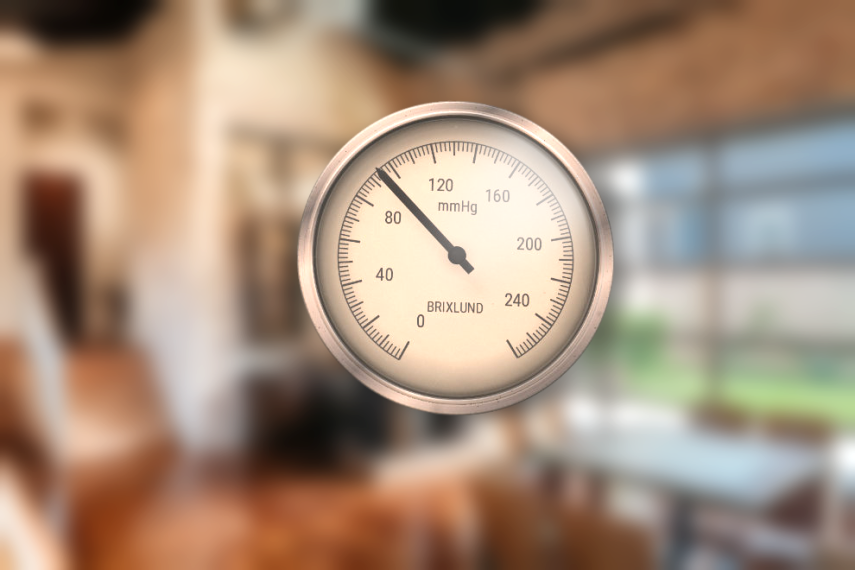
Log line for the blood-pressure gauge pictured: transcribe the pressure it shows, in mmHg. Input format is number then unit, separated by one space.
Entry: 94 mmHg
